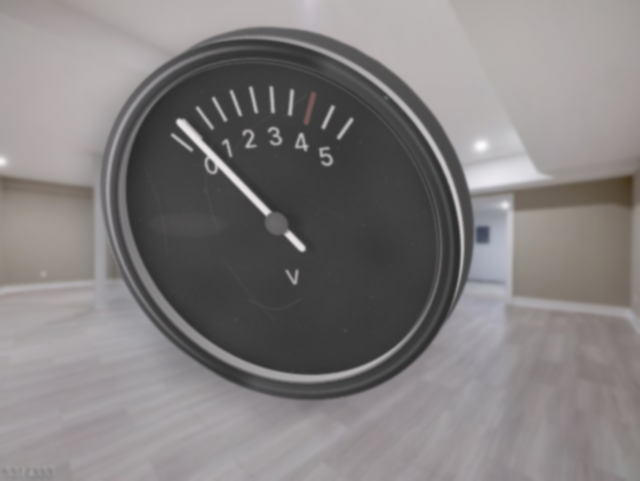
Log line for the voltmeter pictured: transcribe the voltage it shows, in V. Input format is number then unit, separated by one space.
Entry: 0.5 V
